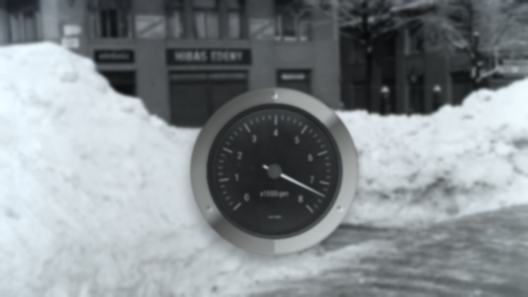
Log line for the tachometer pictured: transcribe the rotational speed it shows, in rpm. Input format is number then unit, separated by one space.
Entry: 7400 rpm
